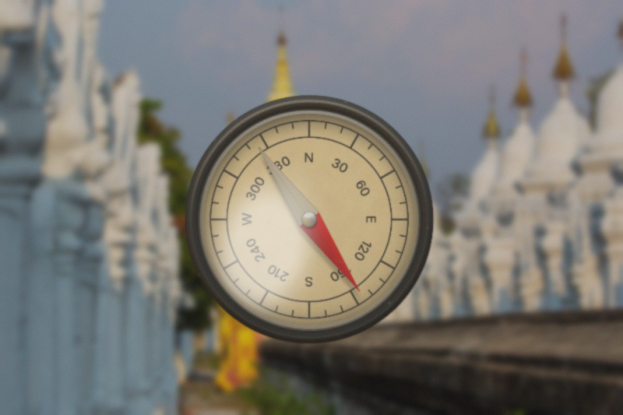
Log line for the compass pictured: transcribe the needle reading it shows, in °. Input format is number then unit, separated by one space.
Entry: 145 °
